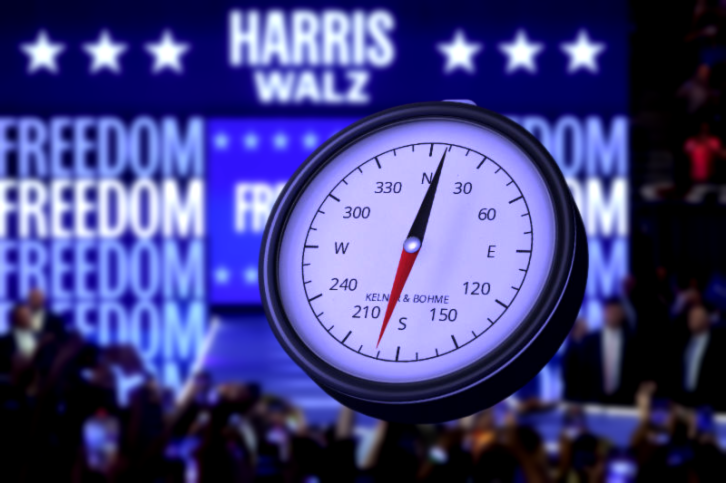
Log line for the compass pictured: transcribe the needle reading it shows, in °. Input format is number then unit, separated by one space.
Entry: 190 °
